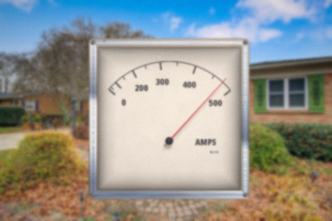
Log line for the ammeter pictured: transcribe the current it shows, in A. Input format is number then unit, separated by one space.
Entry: 475 A
